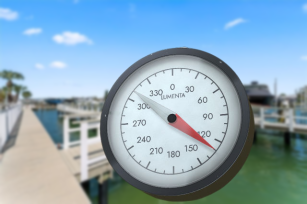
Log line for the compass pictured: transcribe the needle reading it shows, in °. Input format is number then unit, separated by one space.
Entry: 130 °
